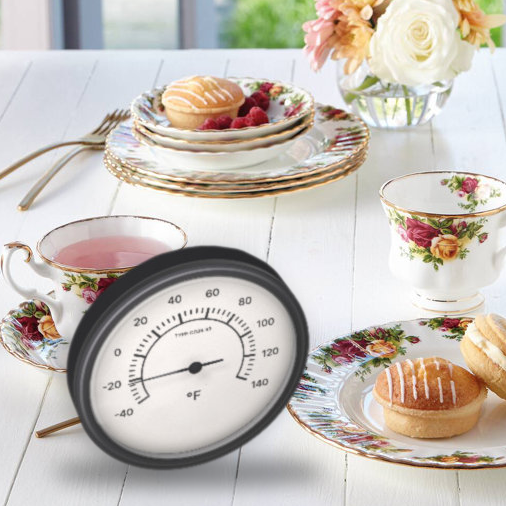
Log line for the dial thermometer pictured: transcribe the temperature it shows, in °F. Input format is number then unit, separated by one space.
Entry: -20 °F
